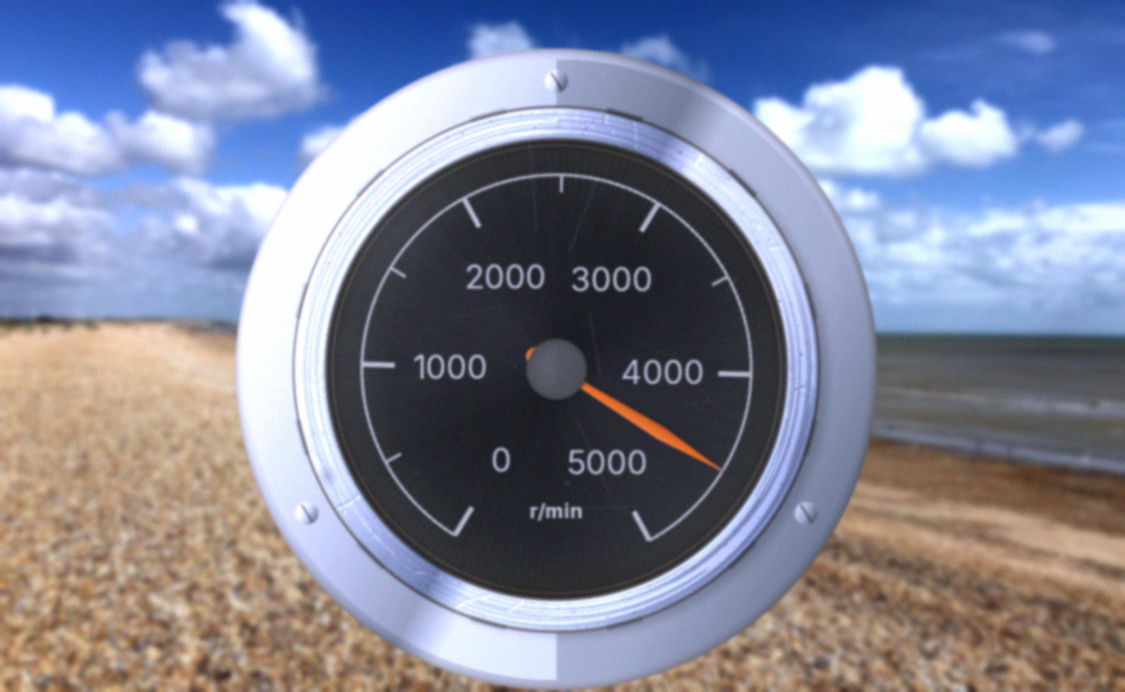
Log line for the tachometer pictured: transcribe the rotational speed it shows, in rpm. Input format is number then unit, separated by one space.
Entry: 4500 rpm
